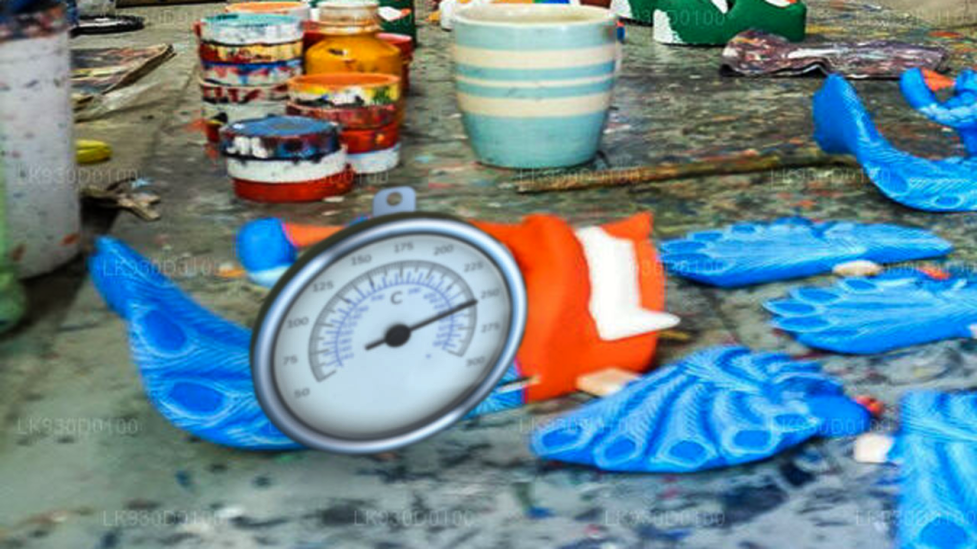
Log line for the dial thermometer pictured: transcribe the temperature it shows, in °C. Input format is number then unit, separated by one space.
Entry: 250 °C
